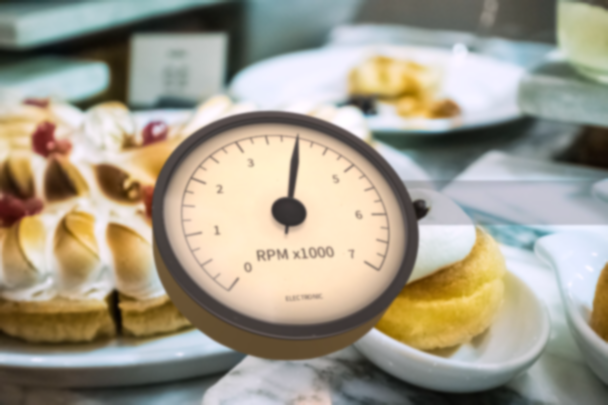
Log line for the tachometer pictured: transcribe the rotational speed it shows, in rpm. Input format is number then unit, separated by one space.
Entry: 4000 rpm
